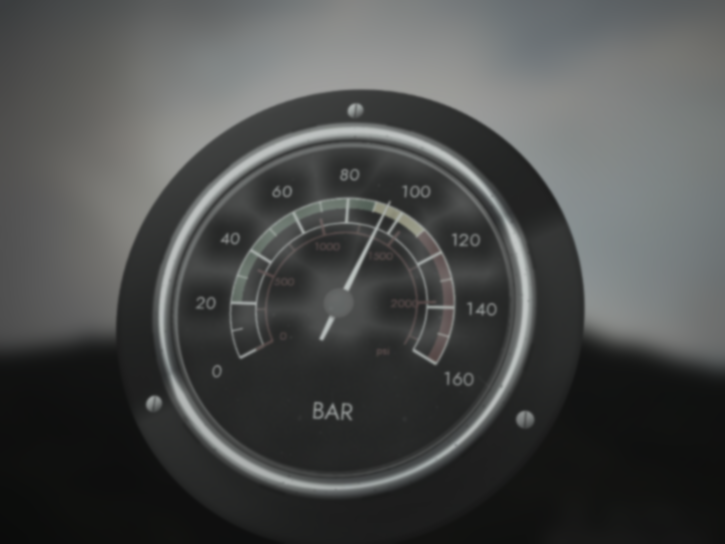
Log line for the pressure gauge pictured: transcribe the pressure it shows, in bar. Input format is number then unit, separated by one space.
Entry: 95 bar
